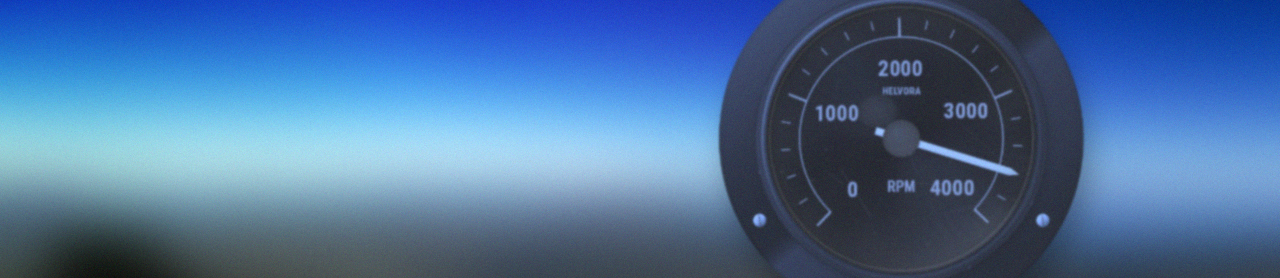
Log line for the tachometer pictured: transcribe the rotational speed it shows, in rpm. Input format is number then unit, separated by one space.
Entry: 3600 rpm
